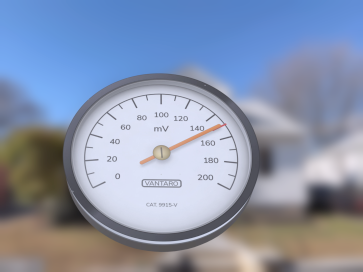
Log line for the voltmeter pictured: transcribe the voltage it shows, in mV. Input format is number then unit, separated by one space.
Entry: 150 mV
